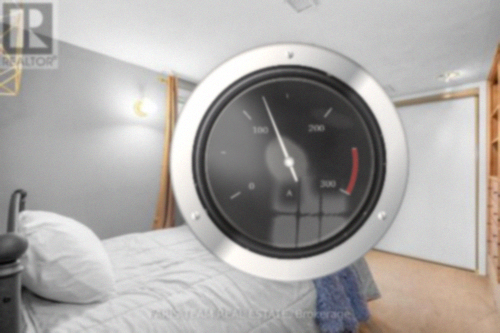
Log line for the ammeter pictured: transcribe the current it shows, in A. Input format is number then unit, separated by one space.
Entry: 125 A
